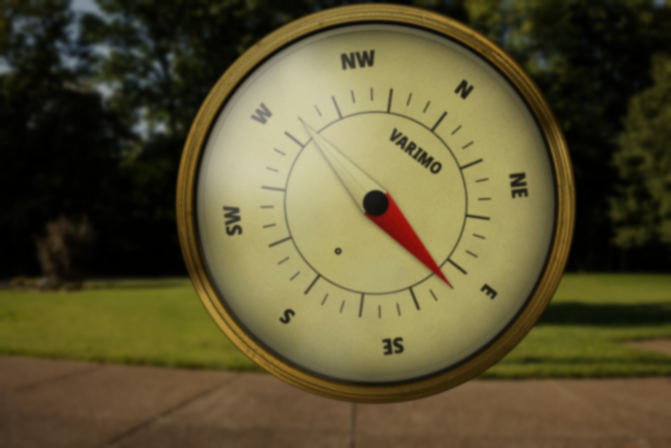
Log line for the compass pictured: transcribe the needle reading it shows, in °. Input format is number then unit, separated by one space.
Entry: 100 °
